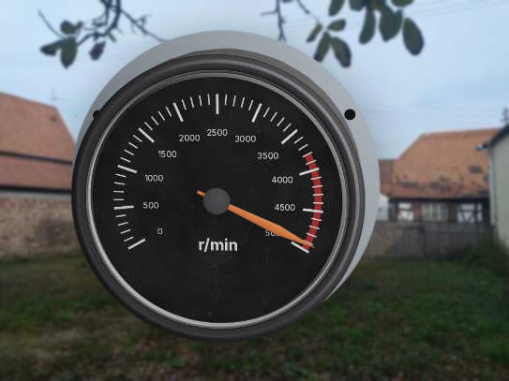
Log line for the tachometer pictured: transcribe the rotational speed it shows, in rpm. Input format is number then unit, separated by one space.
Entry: 4900 rpm
